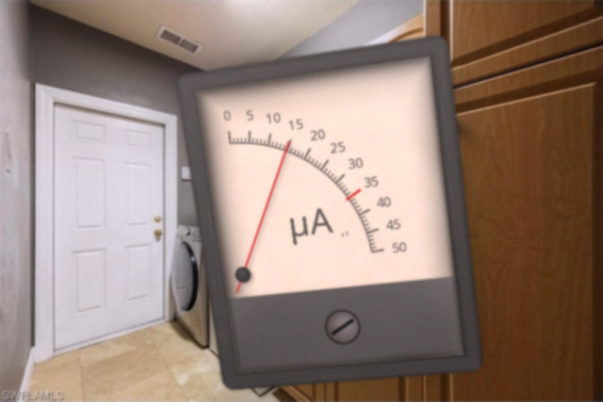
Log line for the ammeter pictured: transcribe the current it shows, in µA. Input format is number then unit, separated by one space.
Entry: 15 µA
